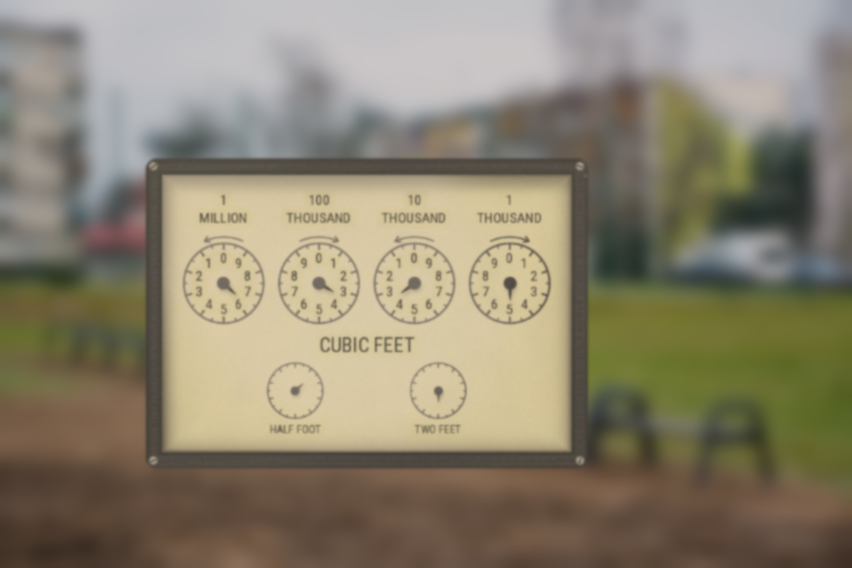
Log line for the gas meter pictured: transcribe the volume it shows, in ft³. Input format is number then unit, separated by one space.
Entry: 633500 ft³
